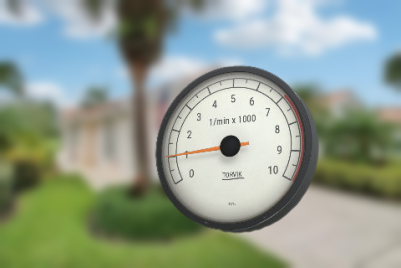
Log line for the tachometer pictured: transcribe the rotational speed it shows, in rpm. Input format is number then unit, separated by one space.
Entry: 1000 rpm
